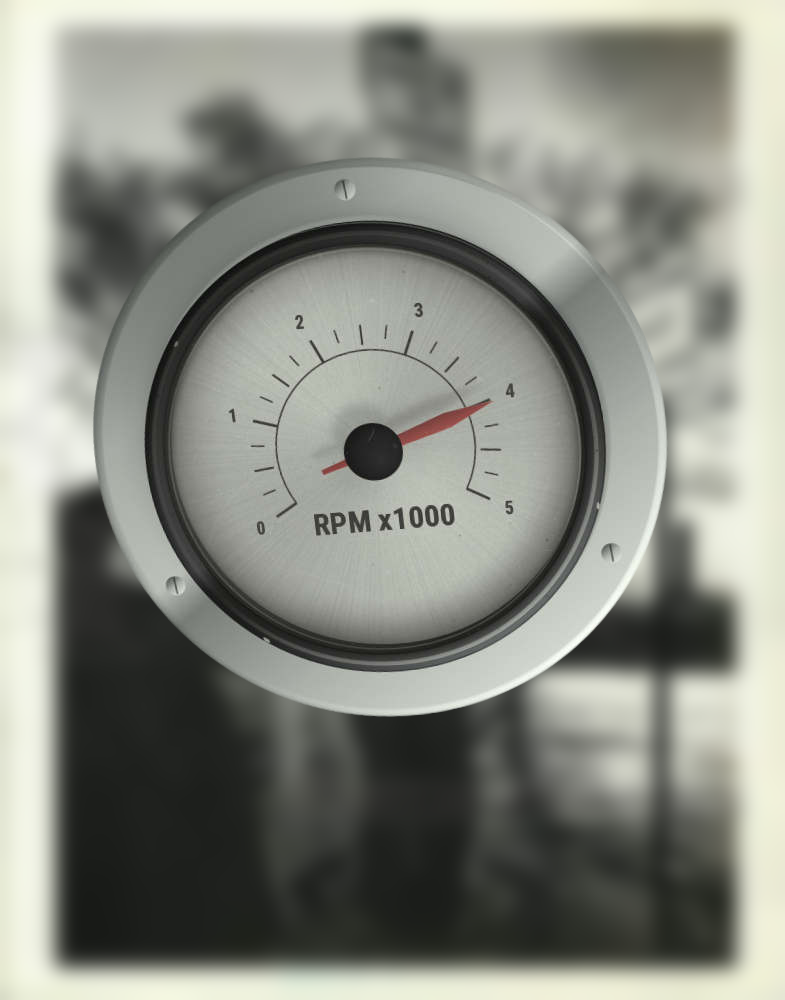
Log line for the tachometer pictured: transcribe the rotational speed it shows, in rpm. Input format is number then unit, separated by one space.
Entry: 4000 rpm
